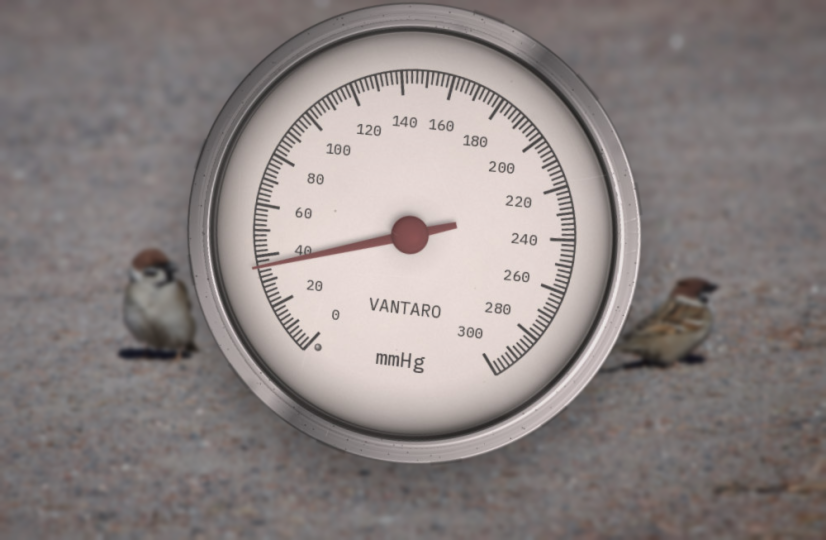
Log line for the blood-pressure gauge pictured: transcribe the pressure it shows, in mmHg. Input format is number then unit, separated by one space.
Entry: 36 mmHg
